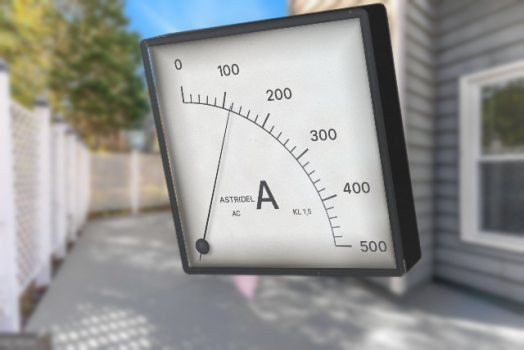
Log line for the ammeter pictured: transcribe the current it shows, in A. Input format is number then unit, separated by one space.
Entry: 120 A
